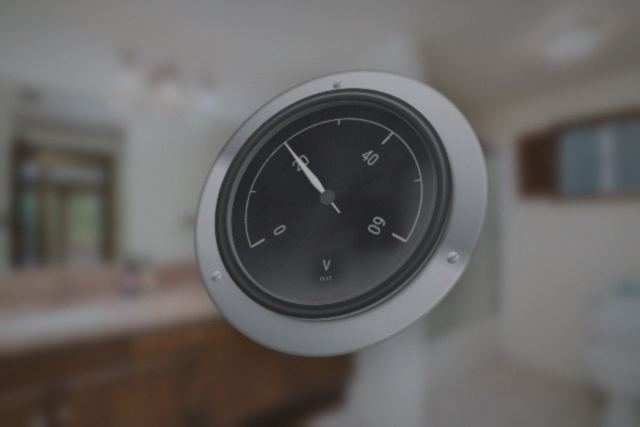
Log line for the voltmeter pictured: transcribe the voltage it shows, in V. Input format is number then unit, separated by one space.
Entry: 20 V
